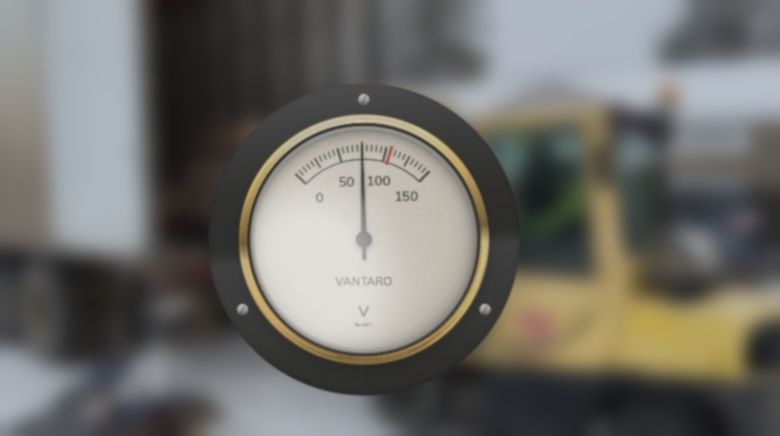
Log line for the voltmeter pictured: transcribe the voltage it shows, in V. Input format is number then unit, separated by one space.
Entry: 75 V
